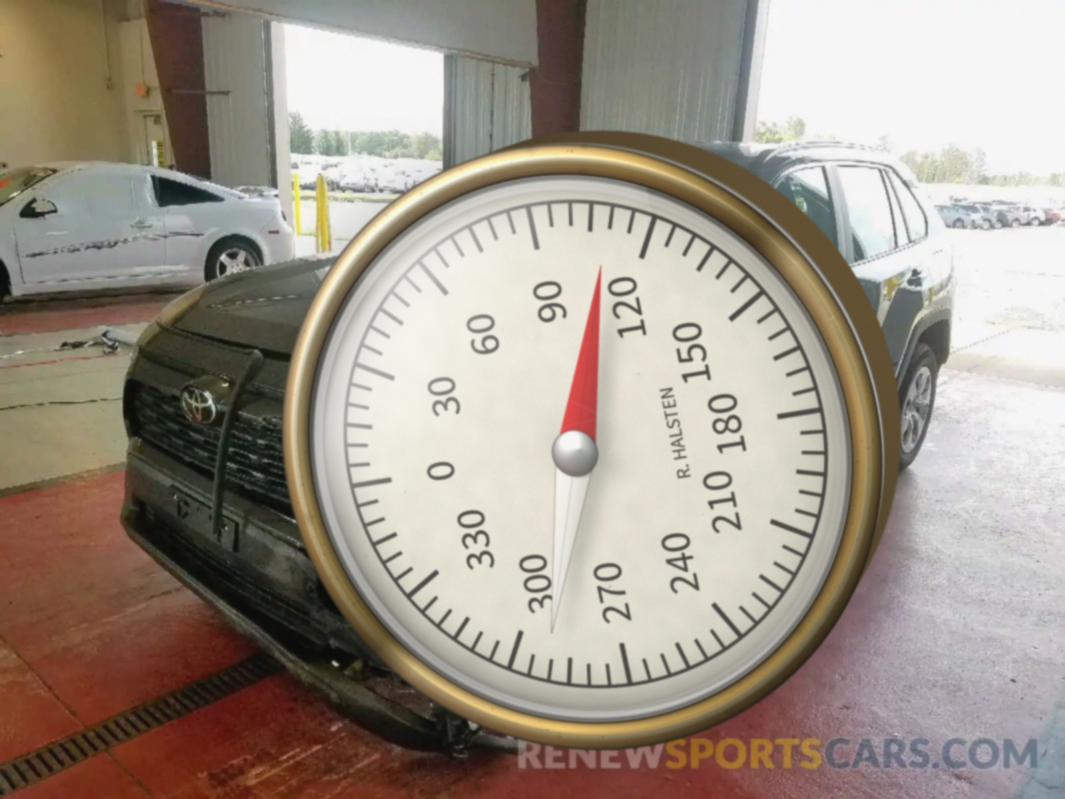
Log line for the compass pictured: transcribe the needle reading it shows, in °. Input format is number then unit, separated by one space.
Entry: 110 °
